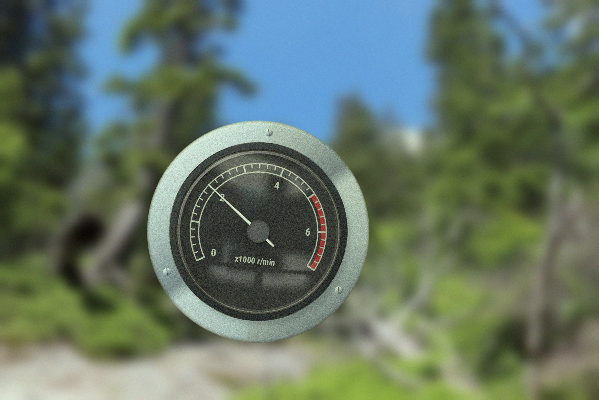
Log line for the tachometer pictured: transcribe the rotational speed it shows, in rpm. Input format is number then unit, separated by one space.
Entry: 2000 rpm
